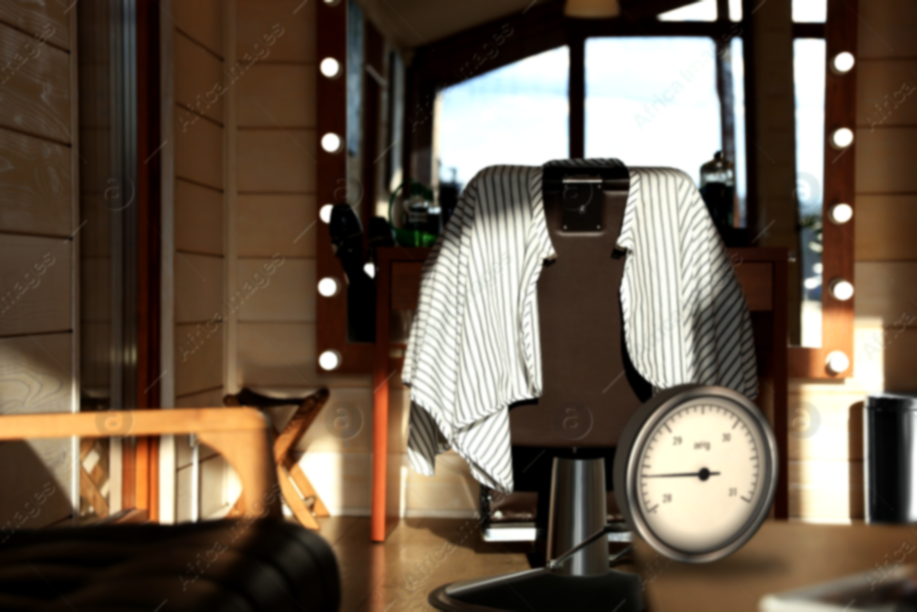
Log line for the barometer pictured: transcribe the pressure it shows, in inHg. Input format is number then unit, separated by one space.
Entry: 28.4 inHg
